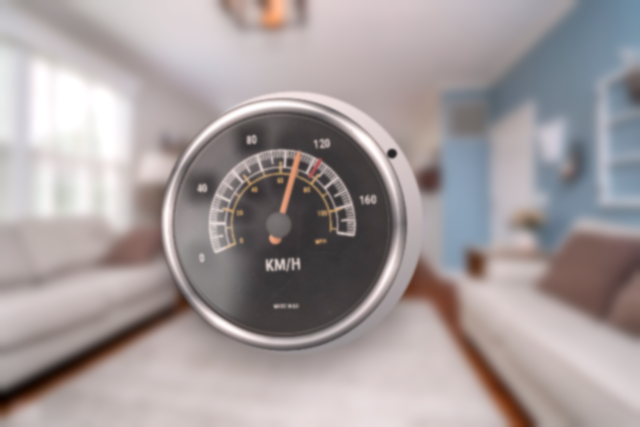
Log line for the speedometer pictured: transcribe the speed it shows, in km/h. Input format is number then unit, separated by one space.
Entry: 110 km/h
